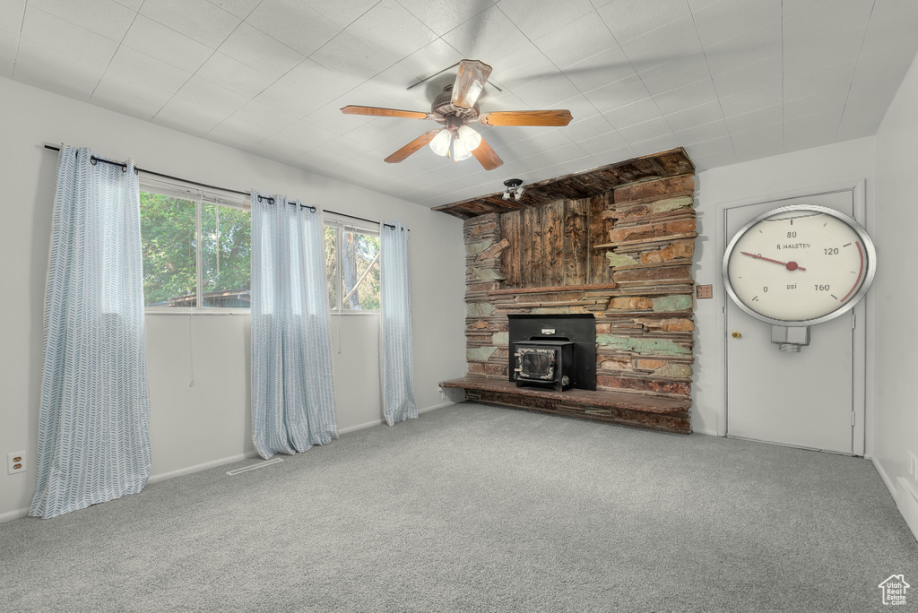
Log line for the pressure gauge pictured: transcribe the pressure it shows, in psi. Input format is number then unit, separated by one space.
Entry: 40 psi
